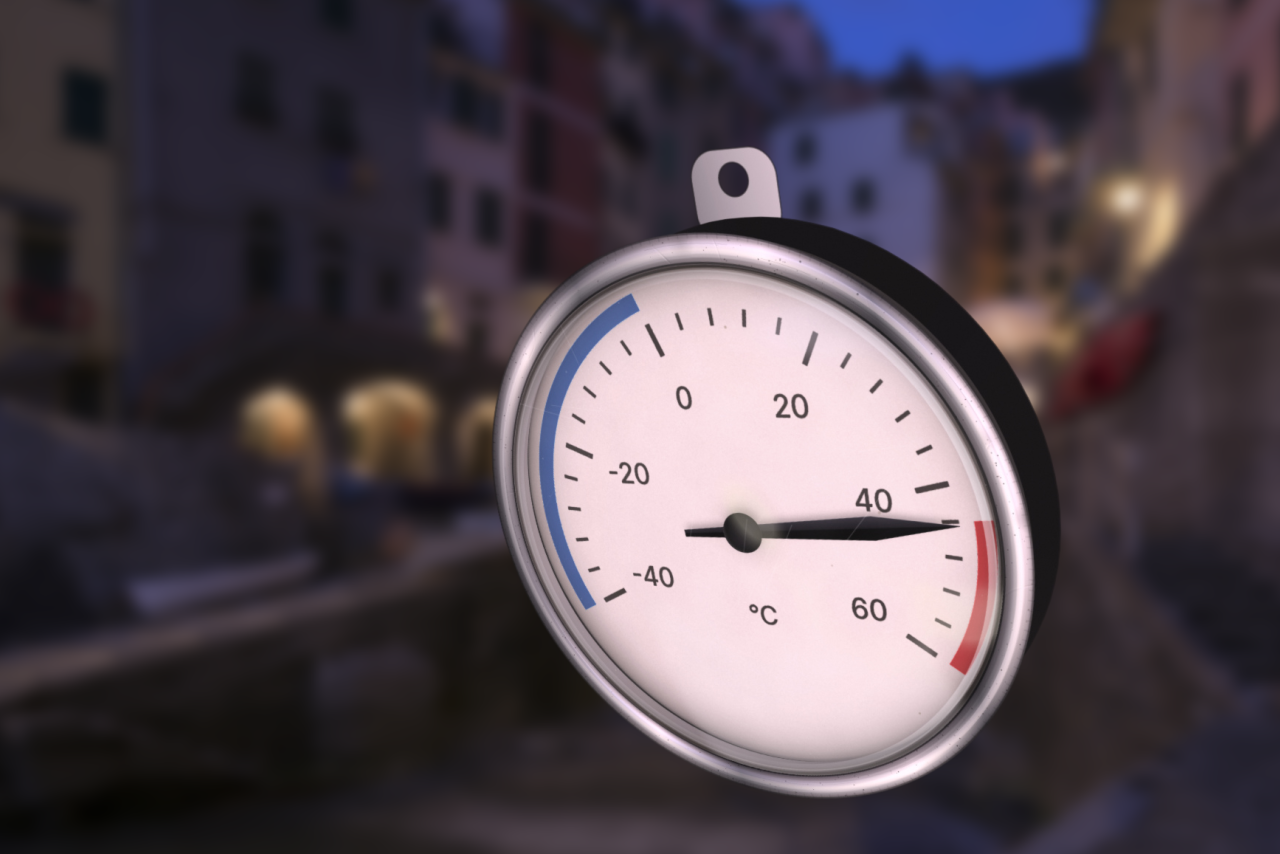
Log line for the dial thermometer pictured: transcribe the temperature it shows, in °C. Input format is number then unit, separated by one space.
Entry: 44 °C
